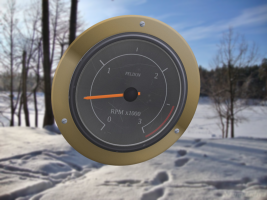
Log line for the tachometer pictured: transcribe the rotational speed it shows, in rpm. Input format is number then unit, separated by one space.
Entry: 500 rpm
